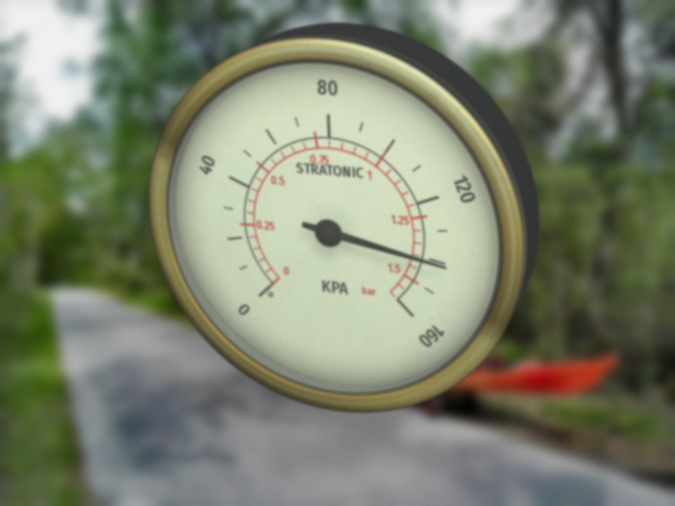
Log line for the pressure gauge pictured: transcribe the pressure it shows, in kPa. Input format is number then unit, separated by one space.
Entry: 140 kPa
